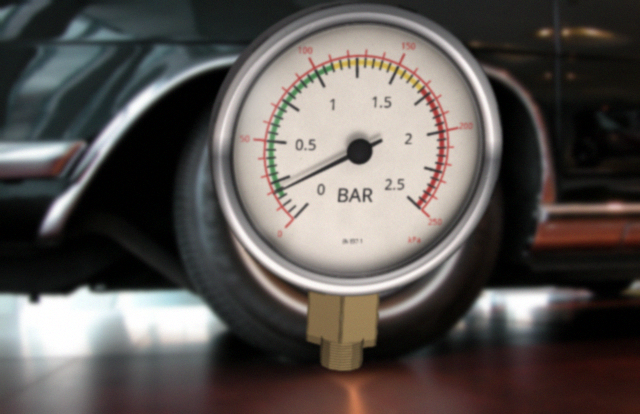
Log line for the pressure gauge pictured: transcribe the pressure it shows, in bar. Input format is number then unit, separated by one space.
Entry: 0.2 bar
